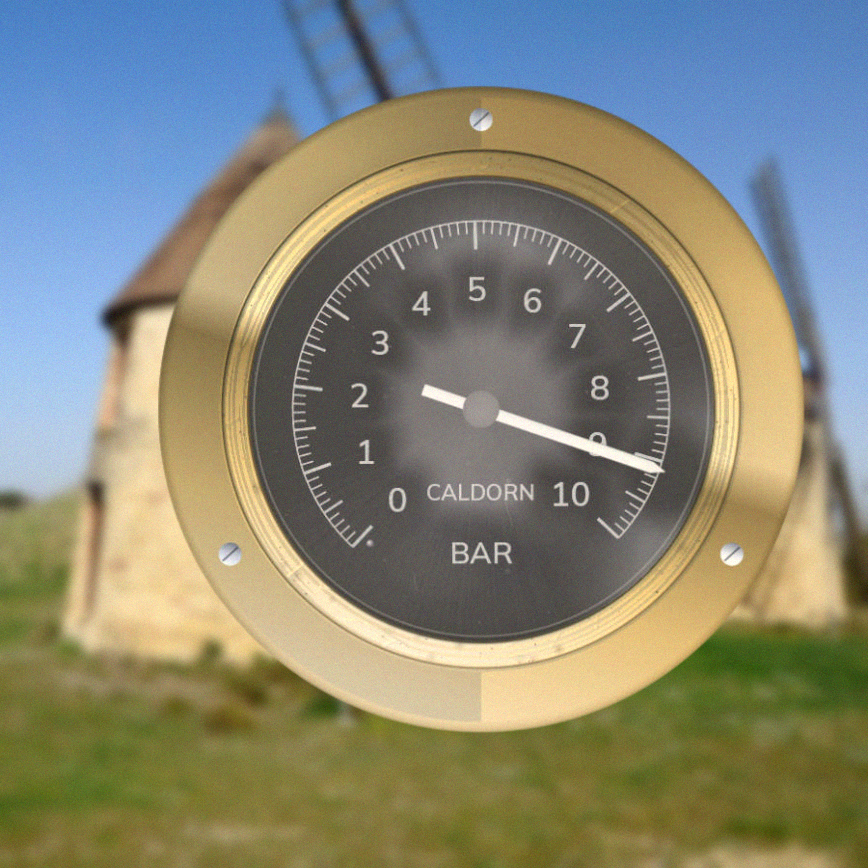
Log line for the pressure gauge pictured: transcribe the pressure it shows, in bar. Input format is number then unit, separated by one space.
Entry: 9.1 bar
